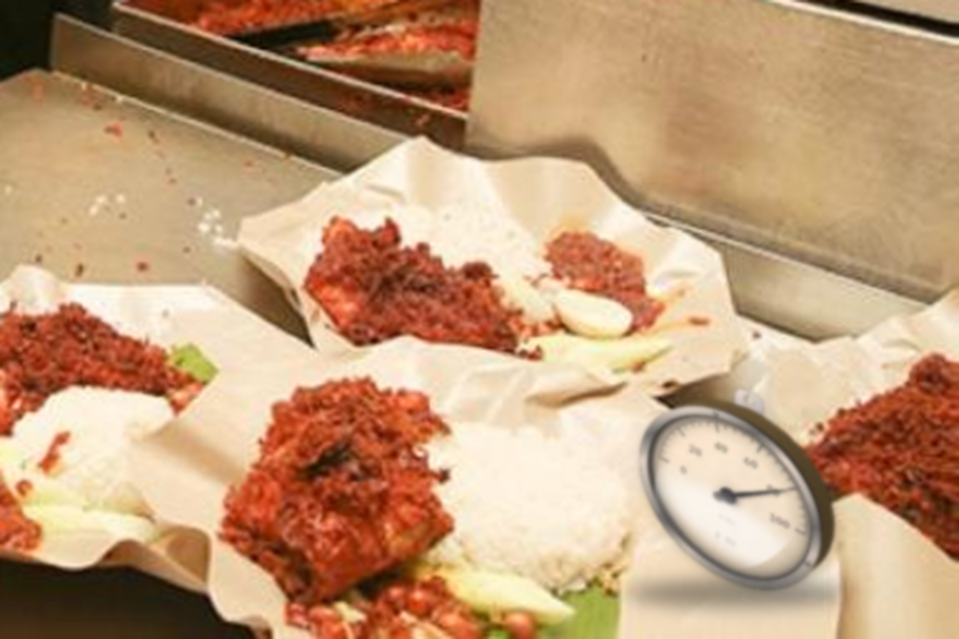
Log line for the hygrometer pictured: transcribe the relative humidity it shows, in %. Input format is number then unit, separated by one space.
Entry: 80 %
